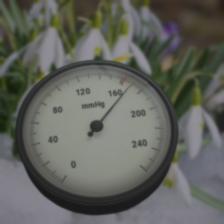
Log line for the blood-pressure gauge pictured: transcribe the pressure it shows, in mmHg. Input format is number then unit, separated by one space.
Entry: 170 mmHg
